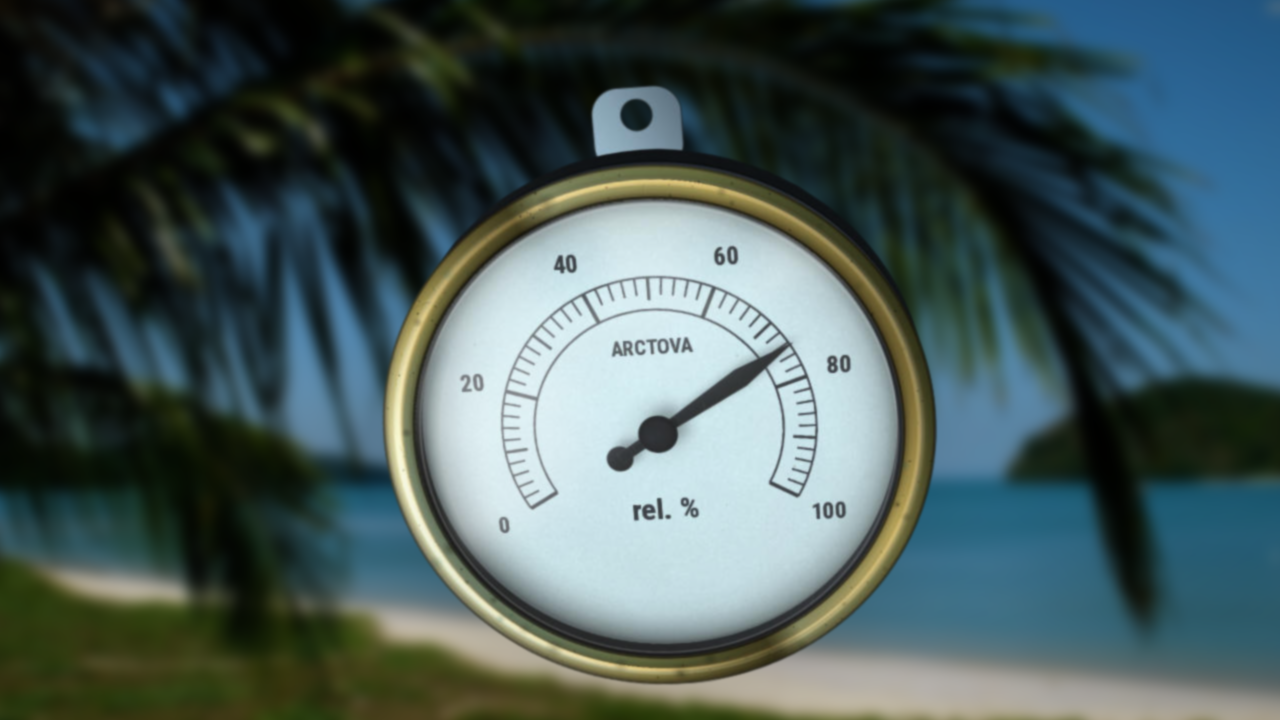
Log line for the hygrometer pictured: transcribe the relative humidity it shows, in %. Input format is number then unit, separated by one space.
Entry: 74 %
